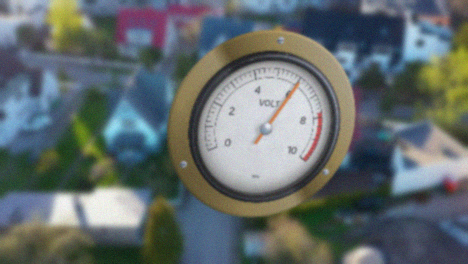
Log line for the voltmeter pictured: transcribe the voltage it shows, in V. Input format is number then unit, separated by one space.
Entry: 6 V
